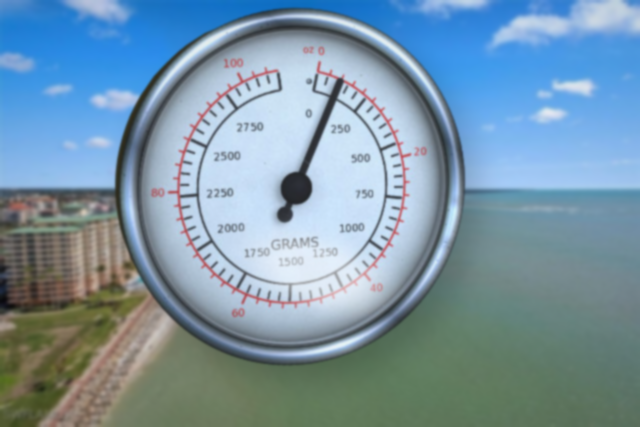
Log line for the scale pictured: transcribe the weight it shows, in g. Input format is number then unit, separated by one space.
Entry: 100 g
